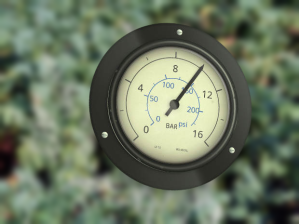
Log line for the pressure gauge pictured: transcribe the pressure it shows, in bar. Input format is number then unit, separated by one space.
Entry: 10 bar
